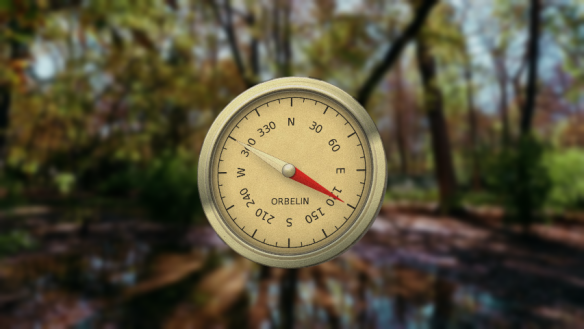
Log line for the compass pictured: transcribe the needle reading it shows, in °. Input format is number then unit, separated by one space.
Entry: 120 °
